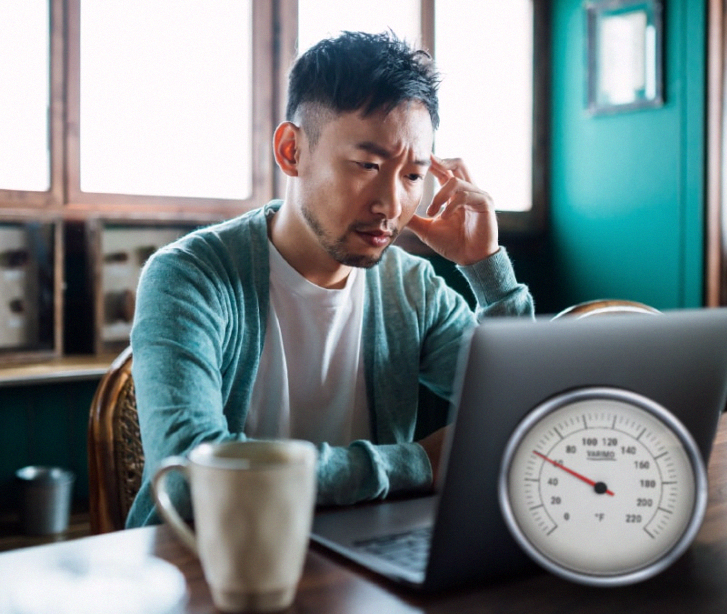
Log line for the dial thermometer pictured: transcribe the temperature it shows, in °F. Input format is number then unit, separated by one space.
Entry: 60 °F
